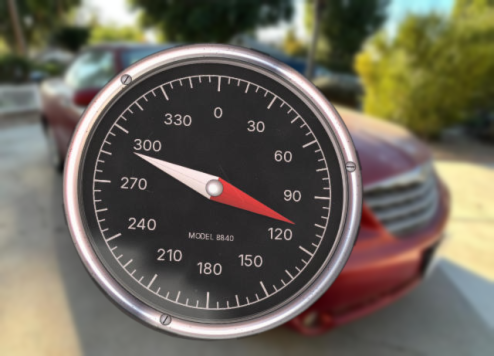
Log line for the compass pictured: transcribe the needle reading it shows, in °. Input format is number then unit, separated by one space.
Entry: 110 °
